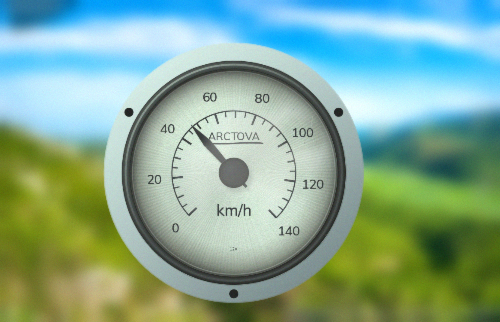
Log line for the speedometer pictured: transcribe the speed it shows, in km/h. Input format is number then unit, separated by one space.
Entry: 47.5 km/h
